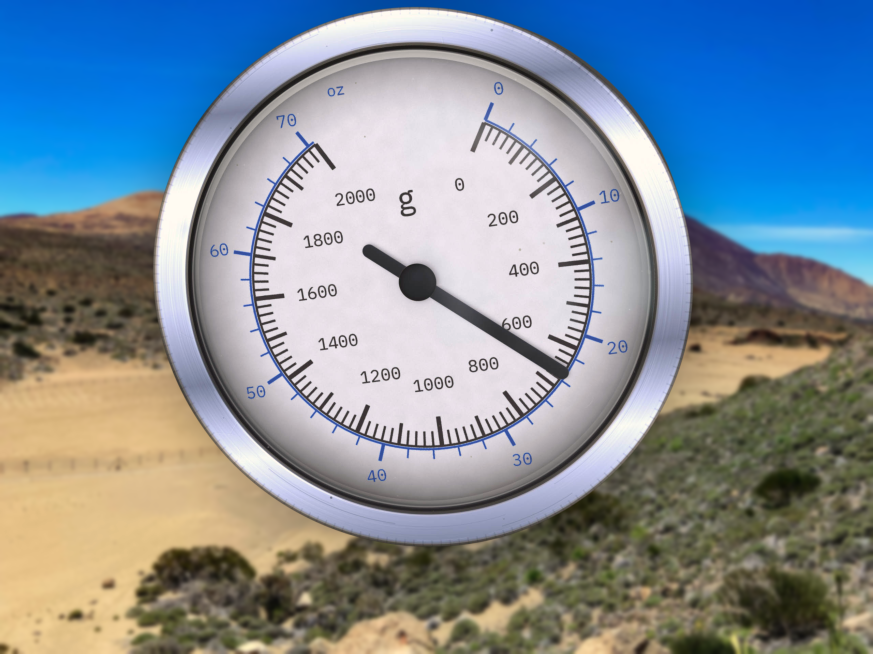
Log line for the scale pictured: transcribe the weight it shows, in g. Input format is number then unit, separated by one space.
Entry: 660 g
